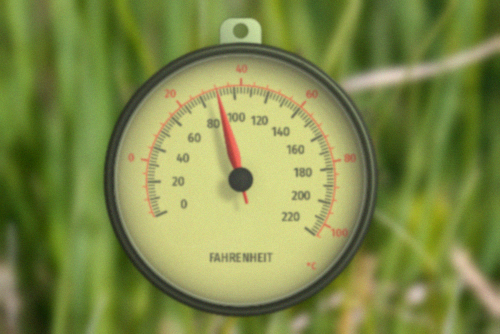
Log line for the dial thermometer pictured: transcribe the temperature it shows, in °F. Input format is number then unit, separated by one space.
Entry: 90 °F
